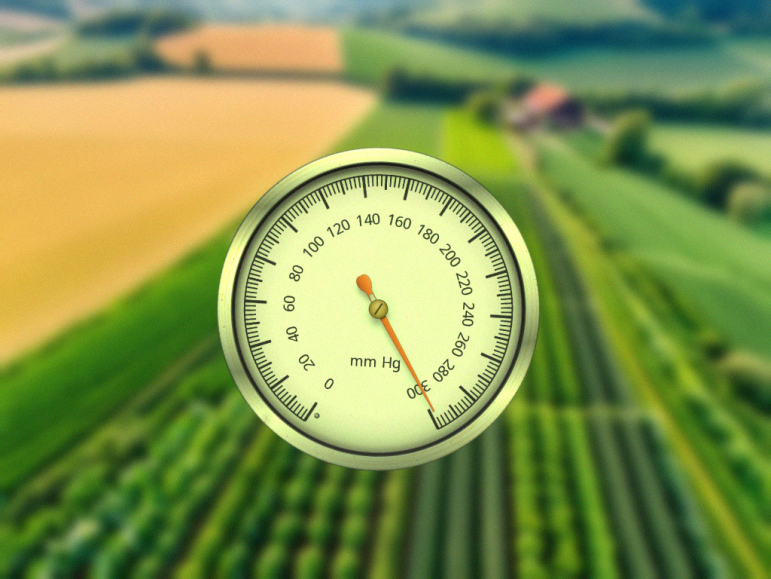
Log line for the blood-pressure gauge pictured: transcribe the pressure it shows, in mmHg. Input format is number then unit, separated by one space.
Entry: 298 mmHg
